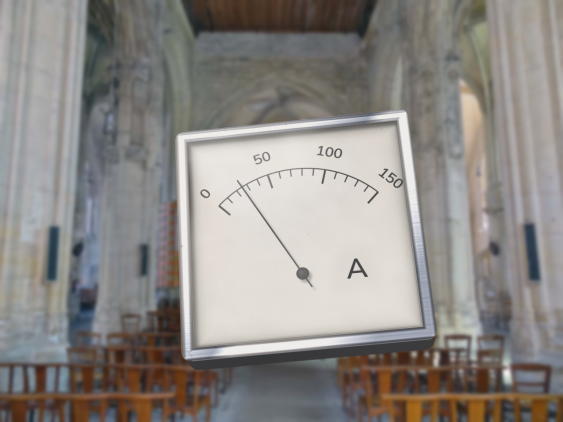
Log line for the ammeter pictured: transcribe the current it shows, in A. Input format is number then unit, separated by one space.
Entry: 25 A
